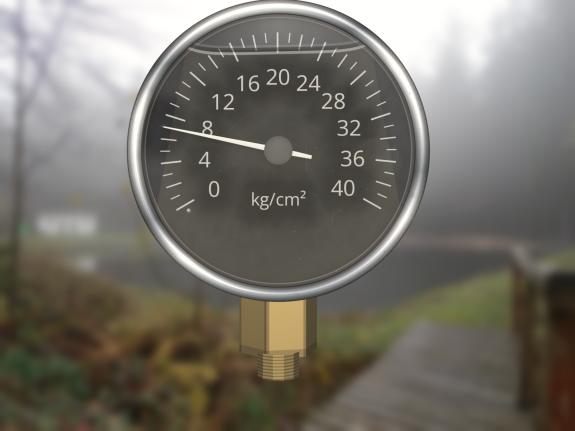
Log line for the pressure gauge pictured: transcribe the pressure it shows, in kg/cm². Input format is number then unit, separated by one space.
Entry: 7 kg/cm²
